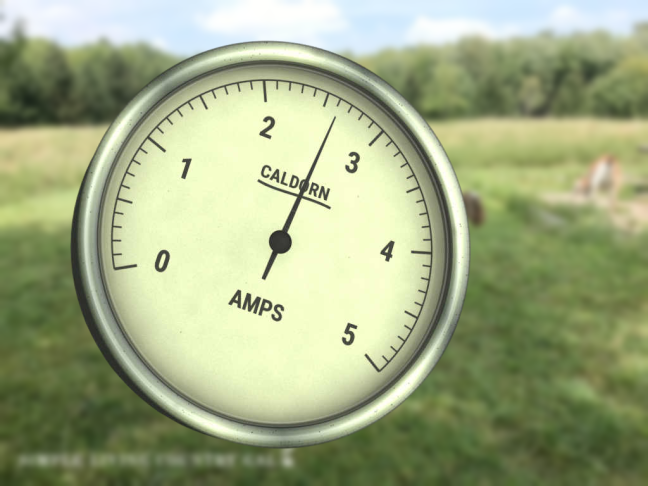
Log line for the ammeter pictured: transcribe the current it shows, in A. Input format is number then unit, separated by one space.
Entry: 2.6 A
